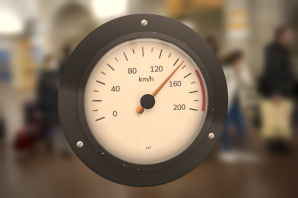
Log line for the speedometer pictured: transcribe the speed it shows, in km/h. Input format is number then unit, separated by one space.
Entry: 145 km/h
